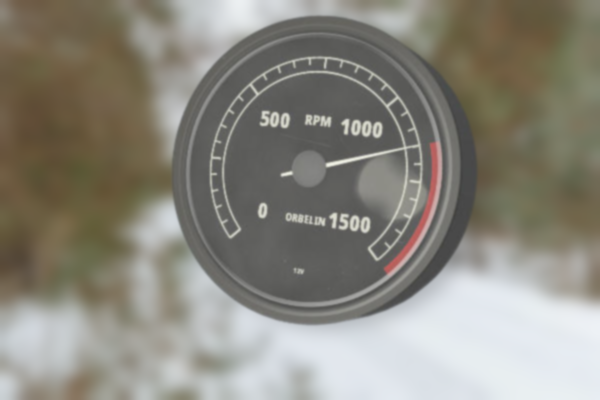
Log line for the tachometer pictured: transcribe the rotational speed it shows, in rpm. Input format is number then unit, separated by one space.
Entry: 1150 rpm
